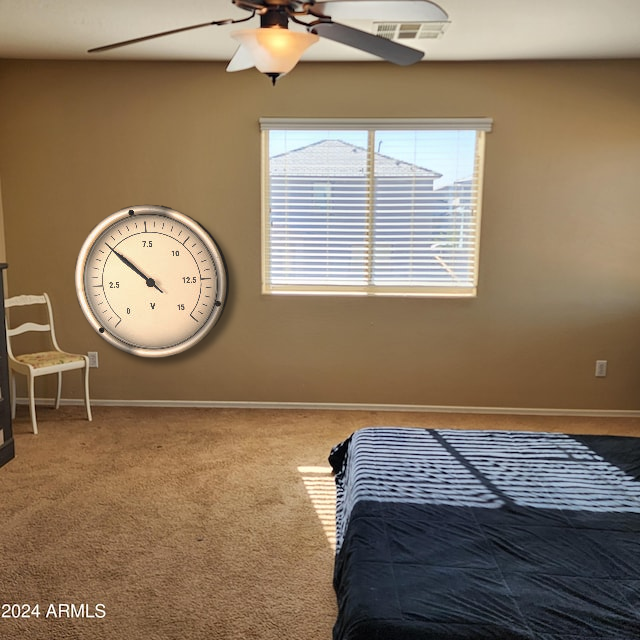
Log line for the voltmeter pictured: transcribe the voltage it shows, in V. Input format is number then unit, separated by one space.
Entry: 5 V
